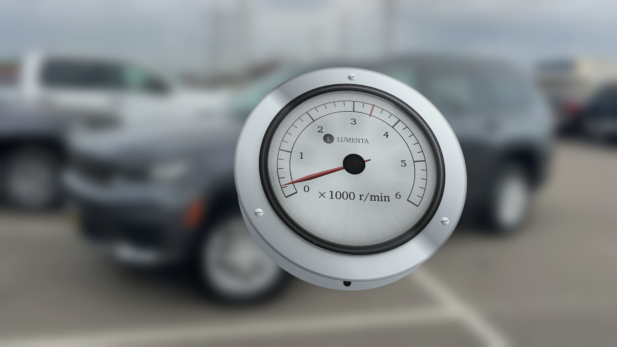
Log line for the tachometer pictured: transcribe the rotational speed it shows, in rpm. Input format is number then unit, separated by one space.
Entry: 200 rpm
